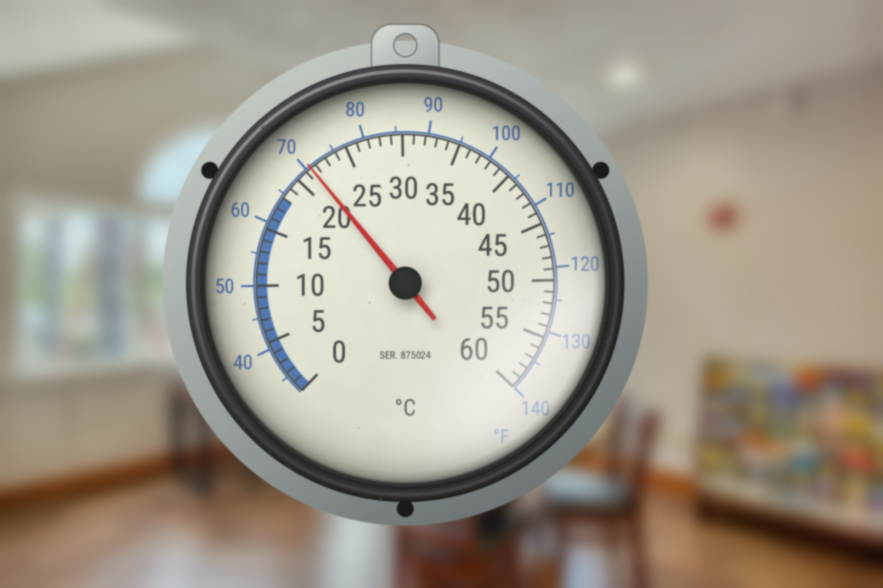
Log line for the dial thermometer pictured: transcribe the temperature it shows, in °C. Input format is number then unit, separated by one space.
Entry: 21.5 °C
